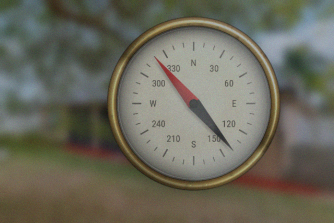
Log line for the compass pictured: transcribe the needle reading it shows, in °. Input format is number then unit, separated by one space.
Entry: 320 °
